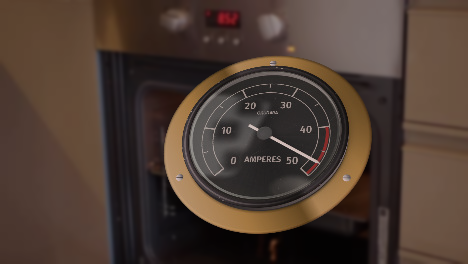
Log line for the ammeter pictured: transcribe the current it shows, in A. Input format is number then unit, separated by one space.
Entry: 47.5 A
